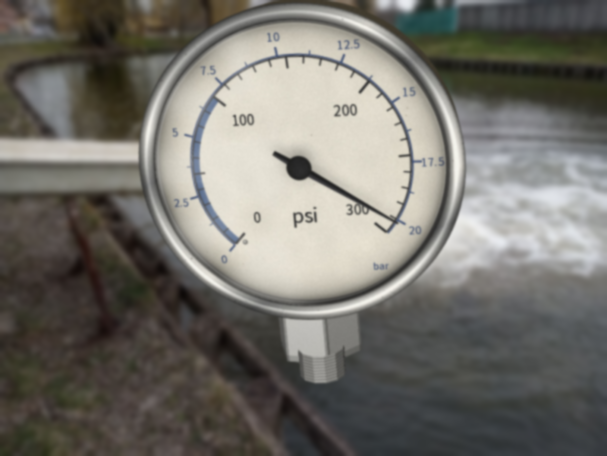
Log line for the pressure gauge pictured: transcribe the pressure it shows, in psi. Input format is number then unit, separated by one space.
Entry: 290 psi
